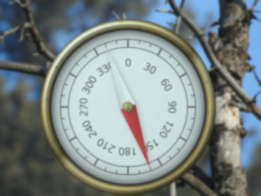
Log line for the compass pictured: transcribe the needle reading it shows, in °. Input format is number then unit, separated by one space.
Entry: 160 °
